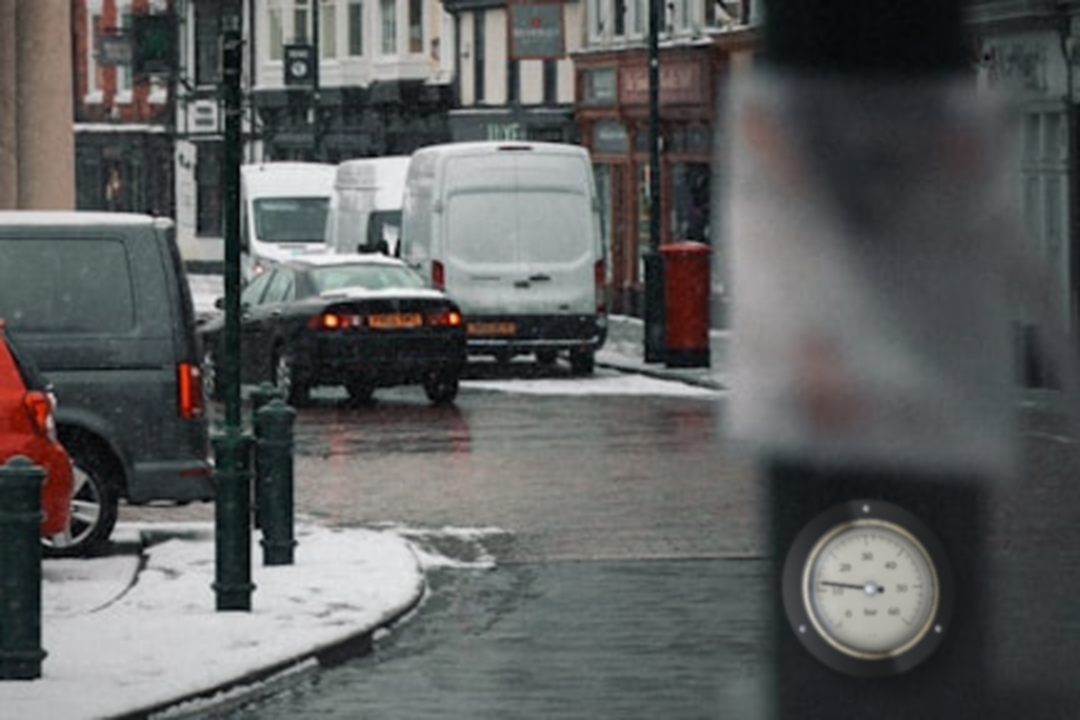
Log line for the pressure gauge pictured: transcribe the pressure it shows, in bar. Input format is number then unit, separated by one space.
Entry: 12 bar
